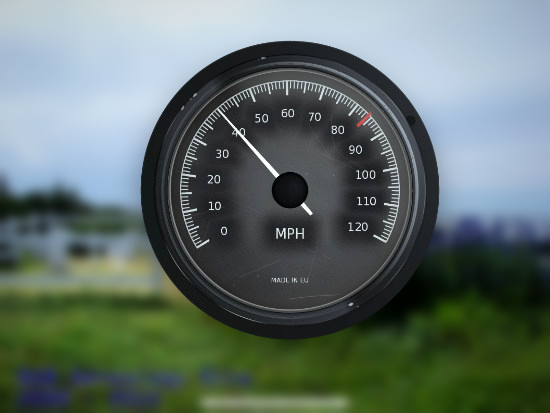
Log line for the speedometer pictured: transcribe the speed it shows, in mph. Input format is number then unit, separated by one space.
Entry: 40 mph
